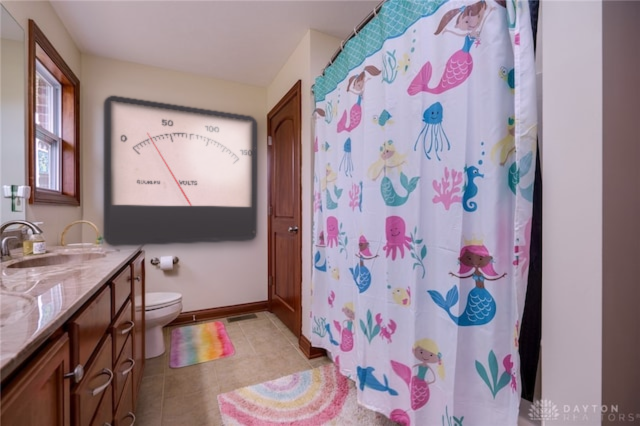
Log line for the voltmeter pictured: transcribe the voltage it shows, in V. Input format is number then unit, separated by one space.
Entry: 25 V
